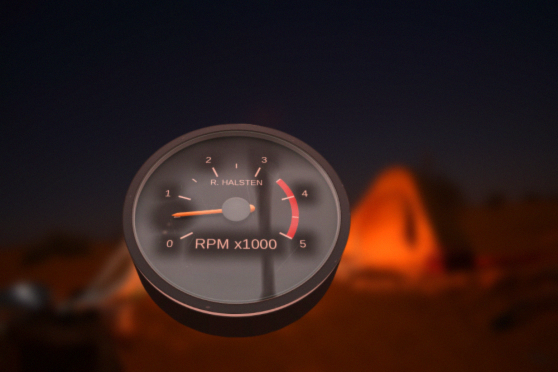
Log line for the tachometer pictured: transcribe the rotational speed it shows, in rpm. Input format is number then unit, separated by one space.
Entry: 500 rpm
